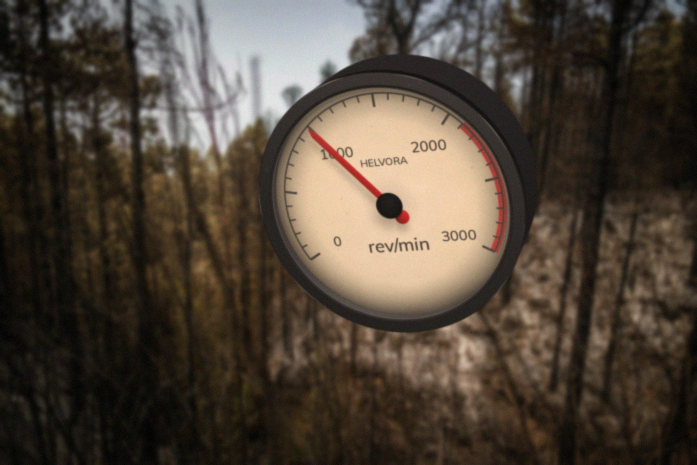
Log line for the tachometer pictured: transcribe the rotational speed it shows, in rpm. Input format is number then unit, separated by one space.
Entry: 1000 rpm
